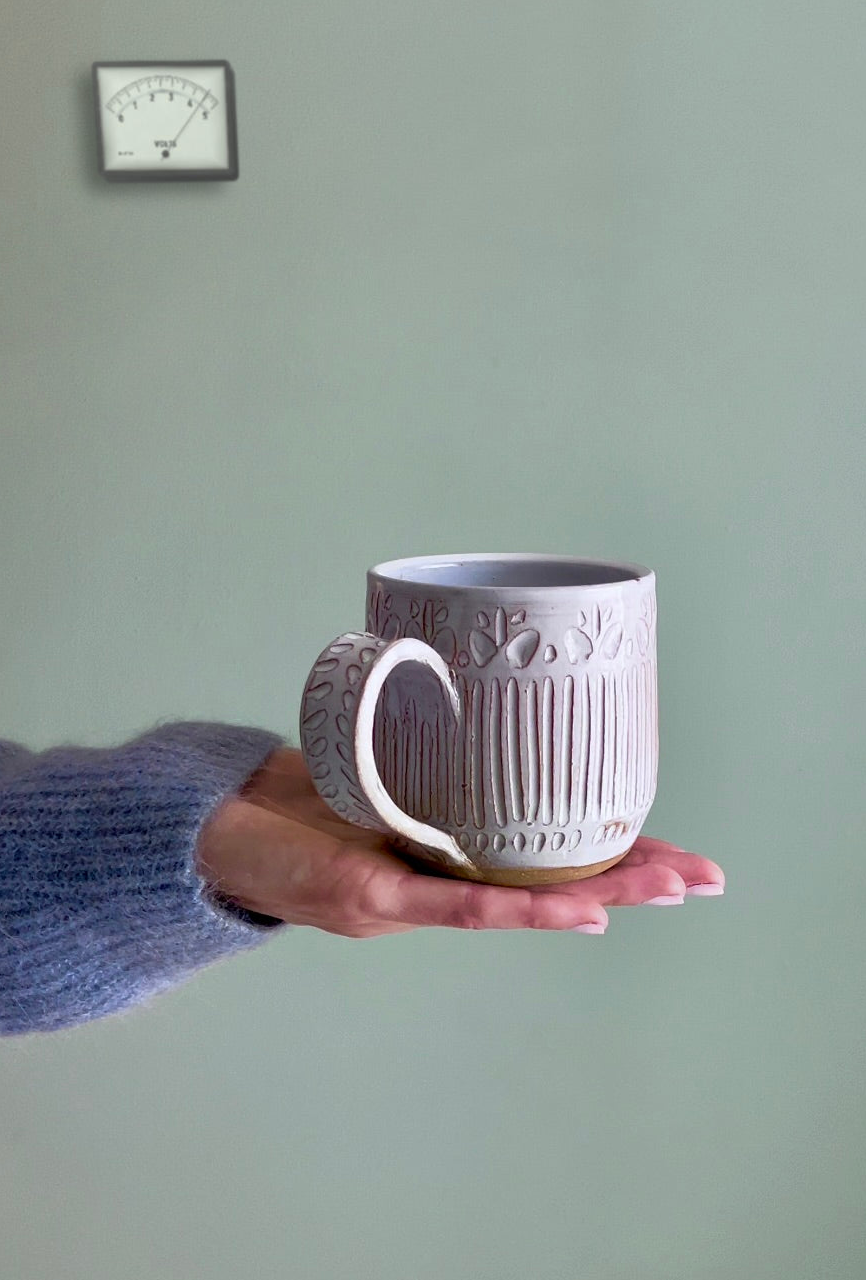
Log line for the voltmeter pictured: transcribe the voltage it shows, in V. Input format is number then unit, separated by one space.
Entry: 4.5 V
